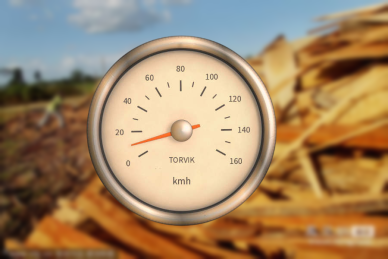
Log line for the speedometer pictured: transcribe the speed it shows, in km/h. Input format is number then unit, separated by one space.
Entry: 10 km/h
